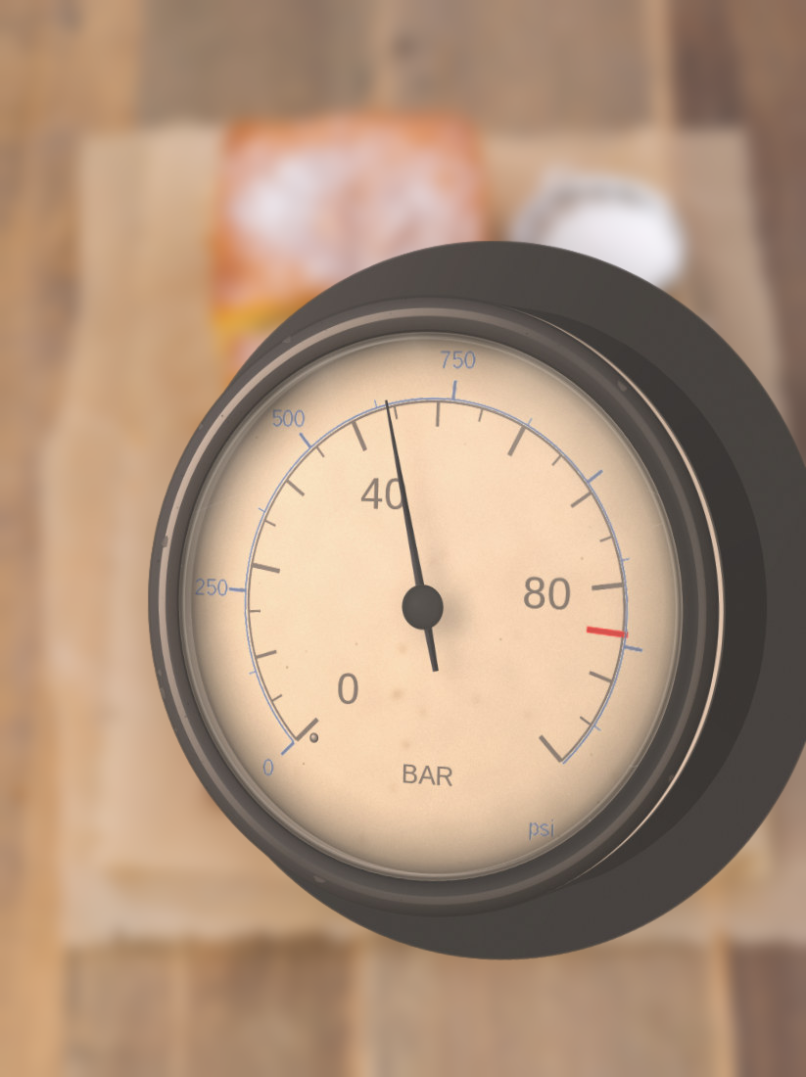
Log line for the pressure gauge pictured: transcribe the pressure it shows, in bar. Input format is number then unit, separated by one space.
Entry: 45 bar
